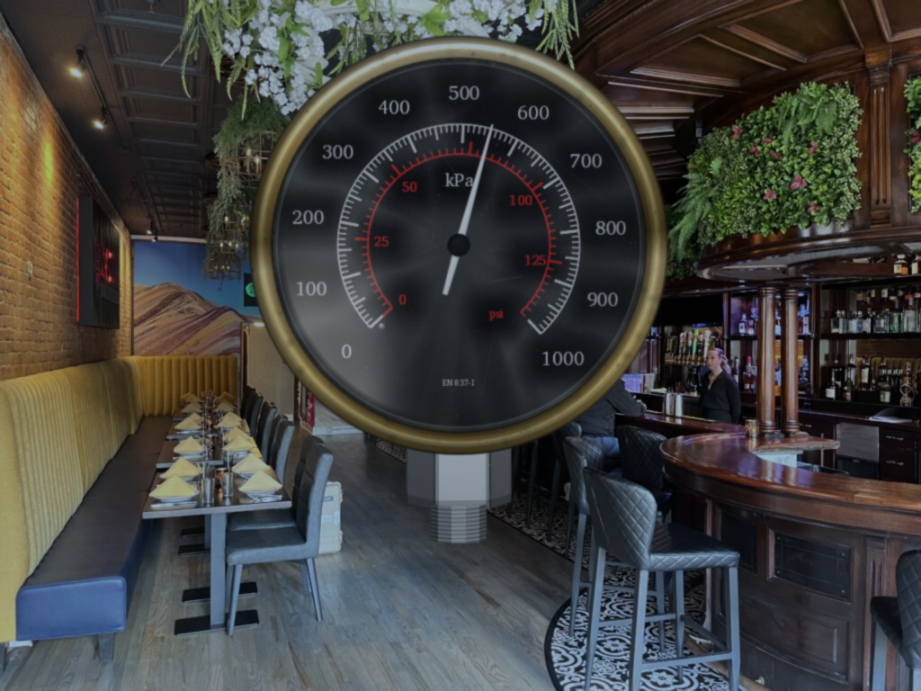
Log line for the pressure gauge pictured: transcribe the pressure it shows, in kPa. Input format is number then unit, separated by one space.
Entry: 550 kPa
